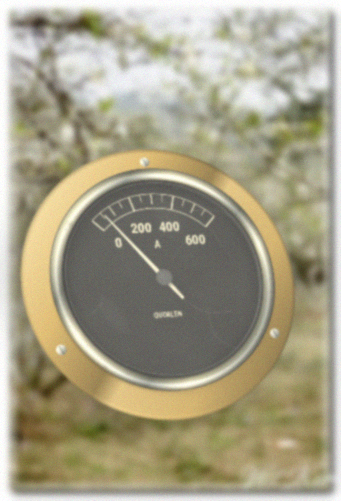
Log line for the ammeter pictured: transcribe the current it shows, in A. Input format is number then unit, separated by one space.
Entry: 50 A
